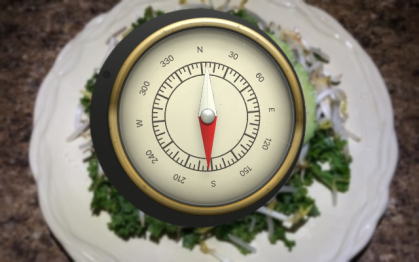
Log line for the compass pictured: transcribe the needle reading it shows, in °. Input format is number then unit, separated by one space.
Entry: 185 °
